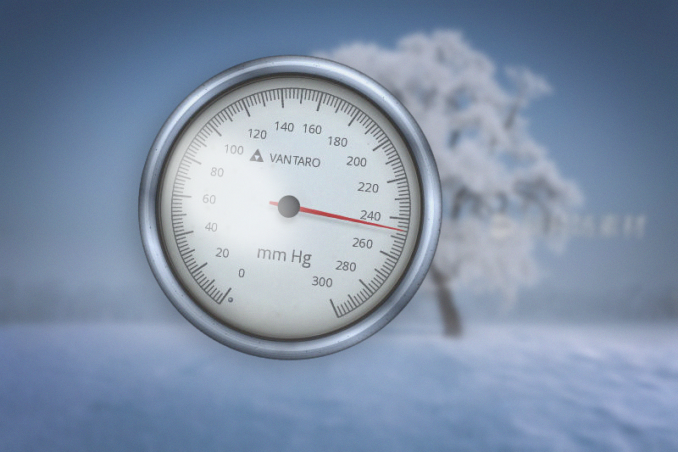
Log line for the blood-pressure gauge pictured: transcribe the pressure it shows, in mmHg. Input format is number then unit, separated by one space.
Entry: 246 mmHg
